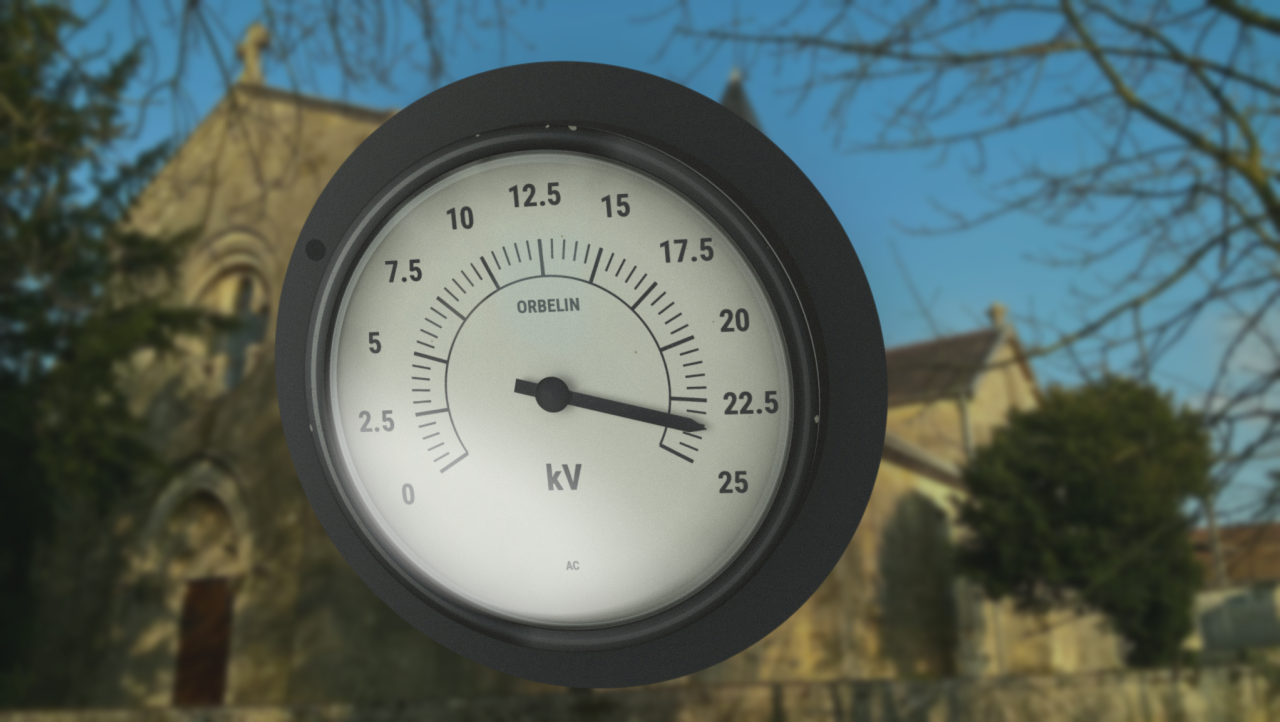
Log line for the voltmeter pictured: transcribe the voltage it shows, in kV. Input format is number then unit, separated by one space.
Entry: 23.5 kV
